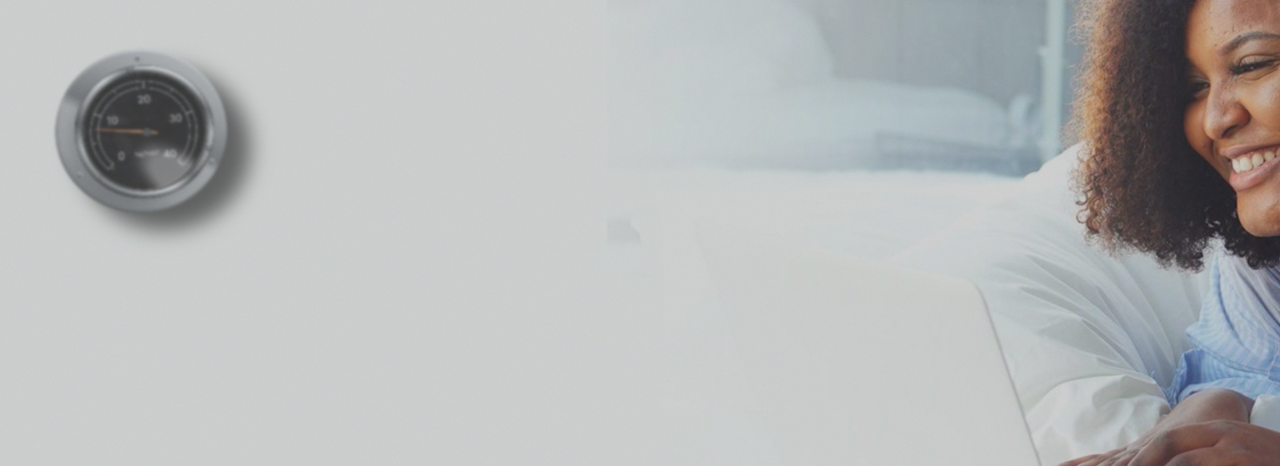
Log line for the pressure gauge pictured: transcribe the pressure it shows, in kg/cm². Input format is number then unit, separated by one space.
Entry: 7.5 kg/cm²
